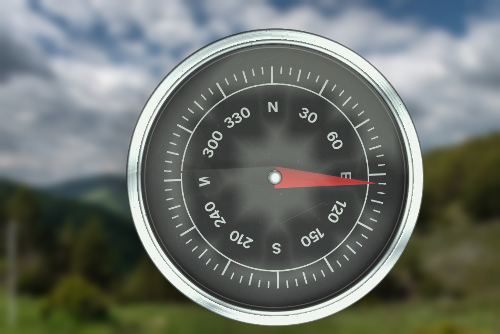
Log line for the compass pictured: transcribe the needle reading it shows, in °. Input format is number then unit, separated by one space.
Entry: 95 °
